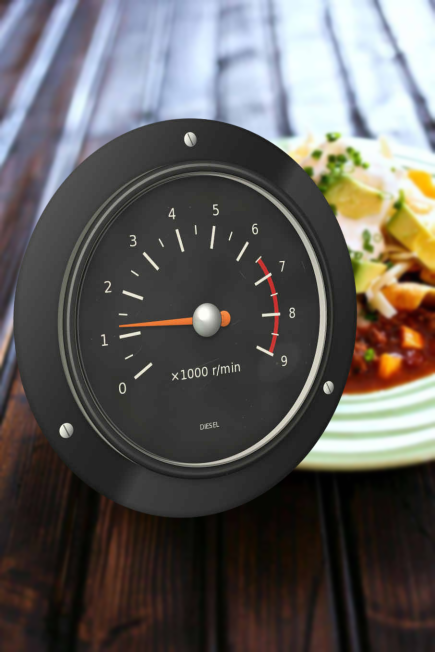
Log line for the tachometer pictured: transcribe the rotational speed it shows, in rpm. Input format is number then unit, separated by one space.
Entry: 1250 rpm
